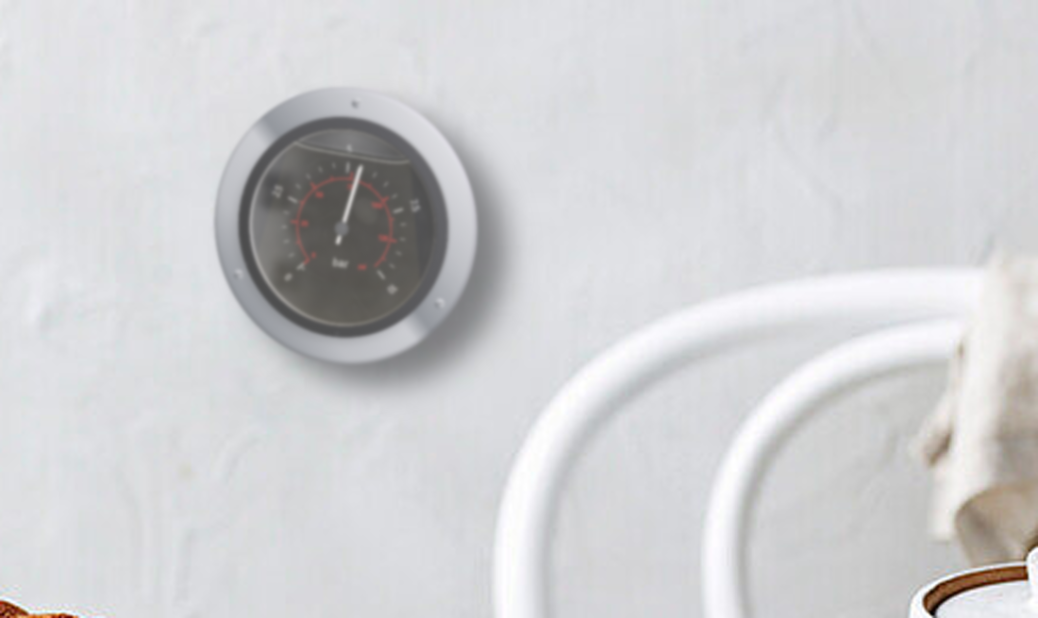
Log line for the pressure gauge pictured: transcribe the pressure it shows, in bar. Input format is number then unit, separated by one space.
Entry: 5.5 bar
